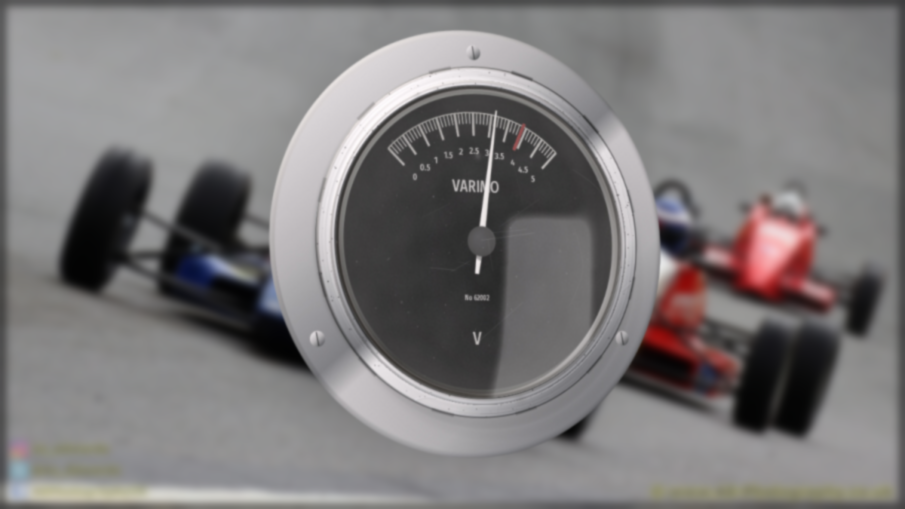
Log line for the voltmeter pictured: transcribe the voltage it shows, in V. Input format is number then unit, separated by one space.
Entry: 3 V
